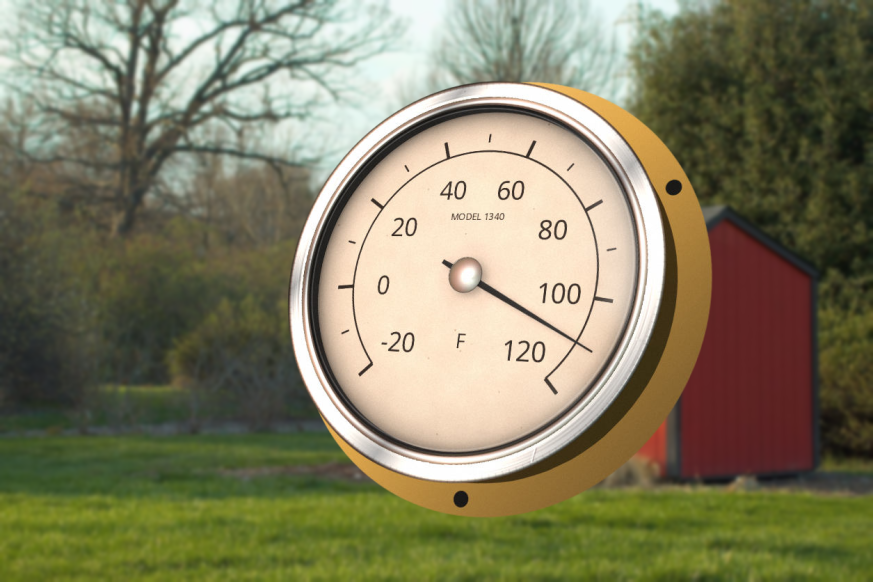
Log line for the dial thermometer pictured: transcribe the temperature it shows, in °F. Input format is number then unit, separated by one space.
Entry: 110 °F
